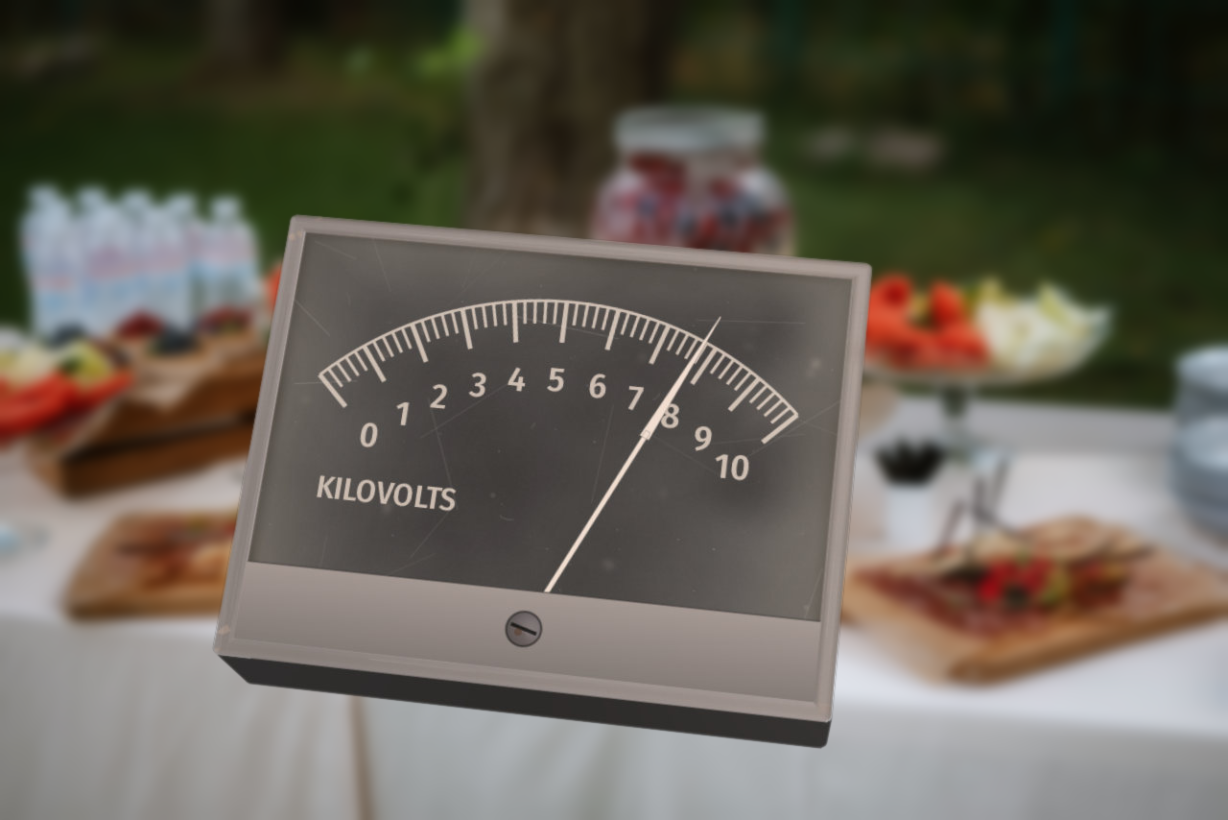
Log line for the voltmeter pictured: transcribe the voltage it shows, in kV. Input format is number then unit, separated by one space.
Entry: 7.8 kV
